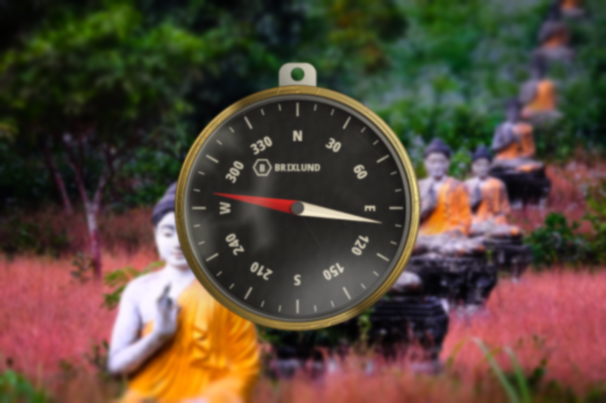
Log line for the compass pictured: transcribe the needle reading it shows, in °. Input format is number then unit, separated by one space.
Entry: 280 °
